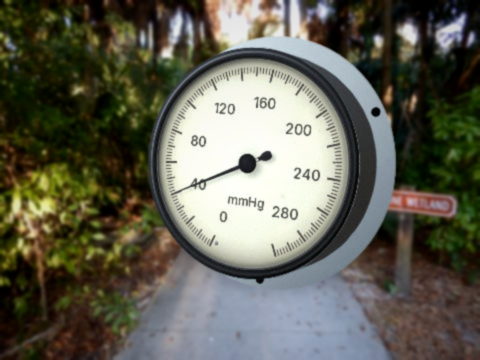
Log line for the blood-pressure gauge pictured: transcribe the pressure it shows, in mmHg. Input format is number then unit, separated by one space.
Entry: 40 mmHg
